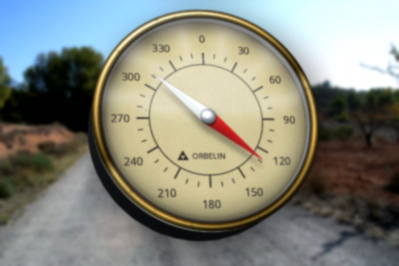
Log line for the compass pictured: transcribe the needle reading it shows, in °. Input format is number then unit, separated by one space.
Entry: 130 °
